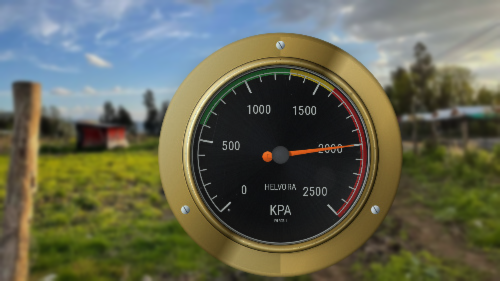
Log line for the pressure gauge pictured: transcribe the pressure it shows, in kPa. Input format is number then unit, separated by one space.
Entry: 2000 kPa
